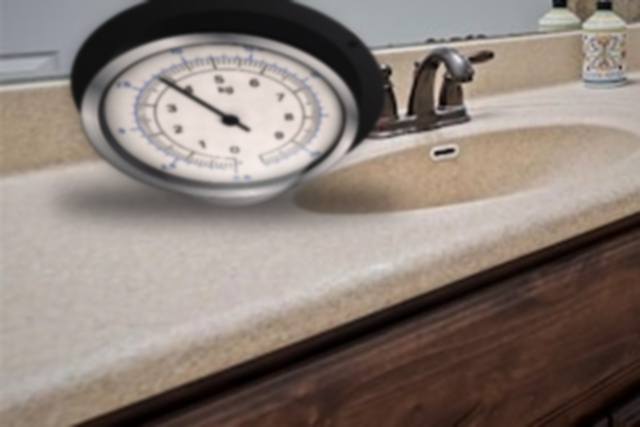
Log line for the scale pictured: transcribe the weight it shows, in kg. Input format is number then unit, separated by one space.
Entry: 4 kg
